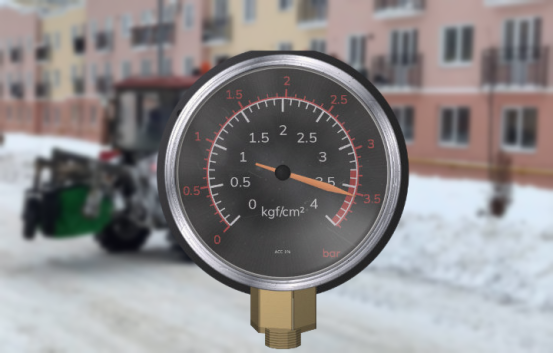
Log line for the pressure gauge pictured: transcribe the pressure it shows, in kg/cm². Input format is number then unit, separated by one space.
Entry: 3.6 kg/cm²
